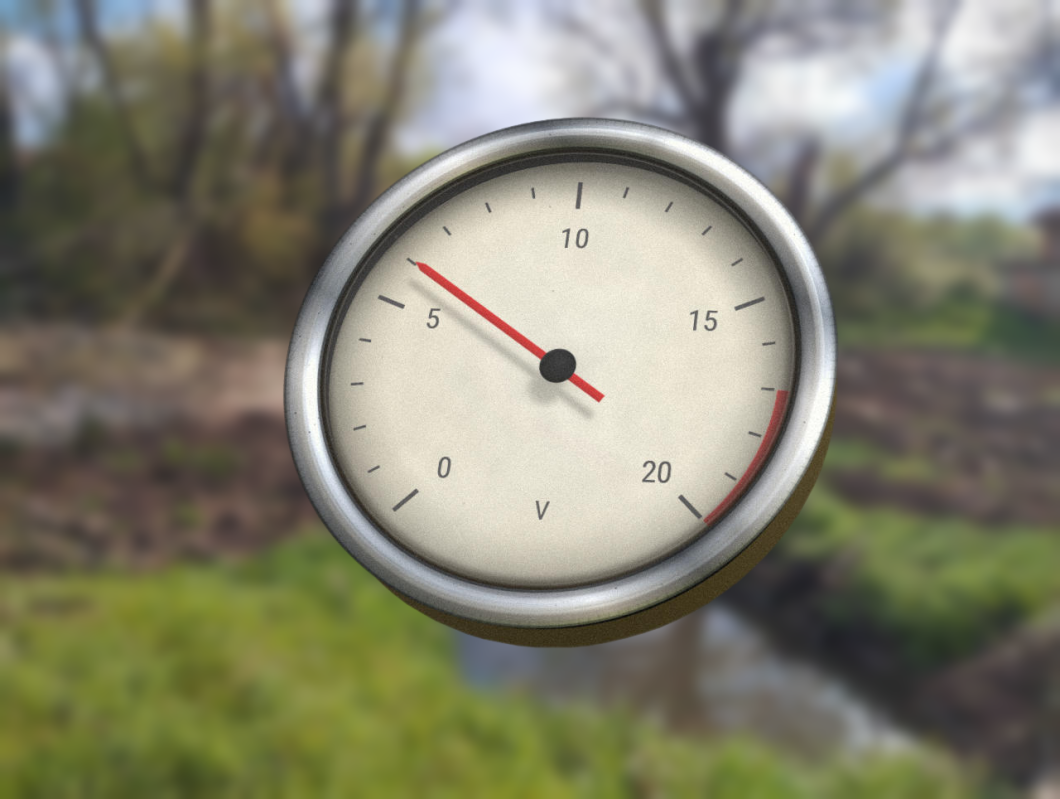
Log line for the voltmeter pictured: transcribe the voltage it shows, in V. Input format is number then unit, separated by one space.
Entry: 6 V
